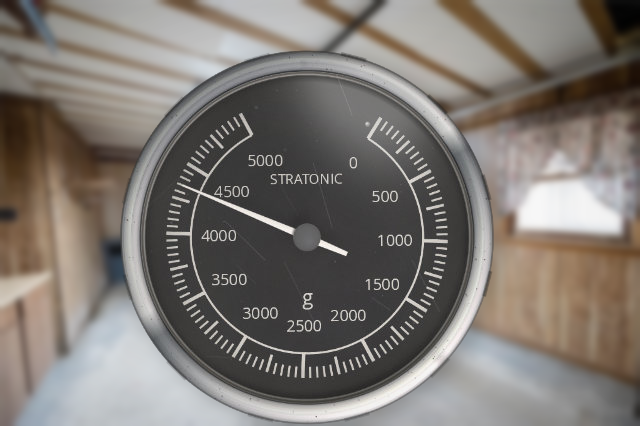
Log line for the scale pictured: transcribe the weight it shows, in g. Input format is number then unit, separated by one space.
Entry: 4350 g
